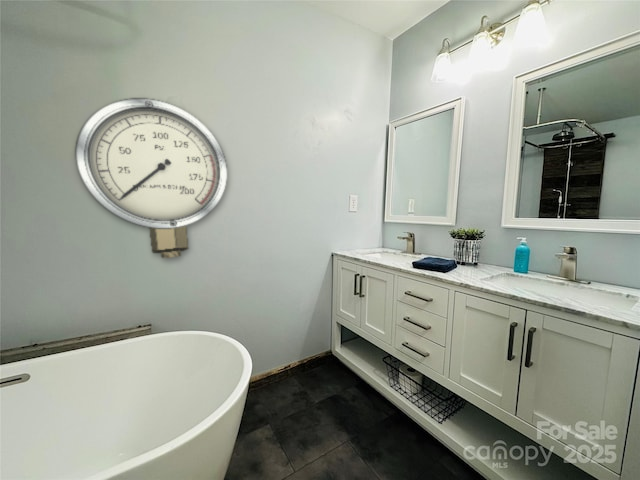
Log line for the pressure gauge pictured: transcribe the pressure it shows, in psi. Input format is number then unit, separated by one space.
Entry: 0 psi
